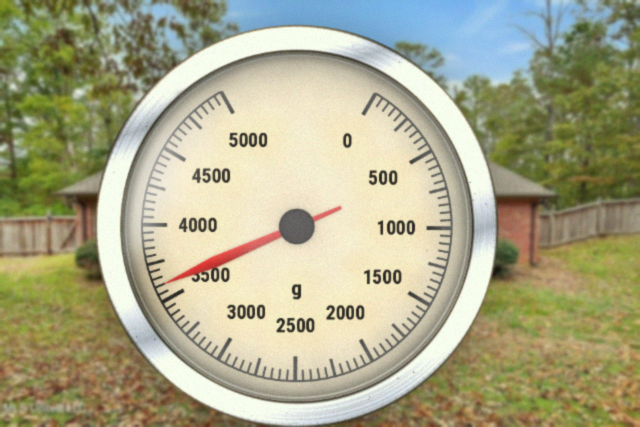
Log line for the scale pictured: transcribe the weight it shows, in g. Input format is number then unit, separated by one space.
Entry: 3600 g
